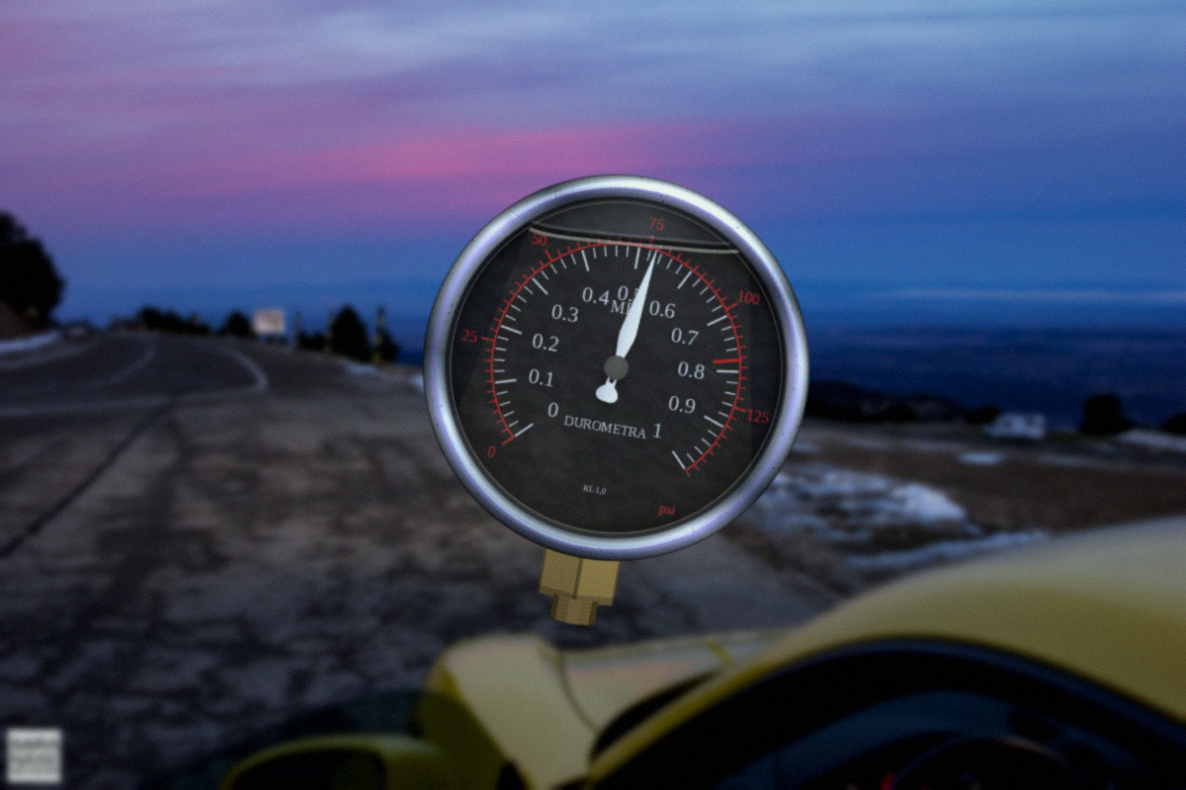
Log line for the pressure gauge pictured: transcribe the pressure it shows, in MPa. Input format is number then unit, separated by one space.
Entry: 0.53 MPa
